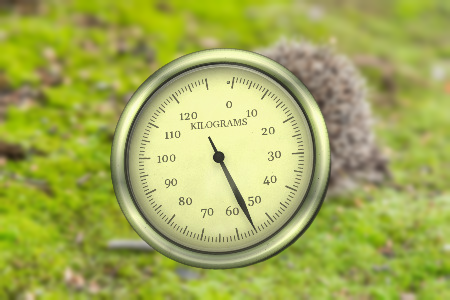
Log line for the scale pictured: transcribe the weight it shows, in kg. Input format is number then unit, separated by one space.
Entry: 55 kg
